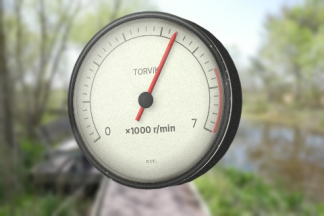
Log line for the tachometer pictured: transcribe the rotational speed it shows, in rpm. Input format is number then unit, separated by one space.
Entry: 4400 rpm
